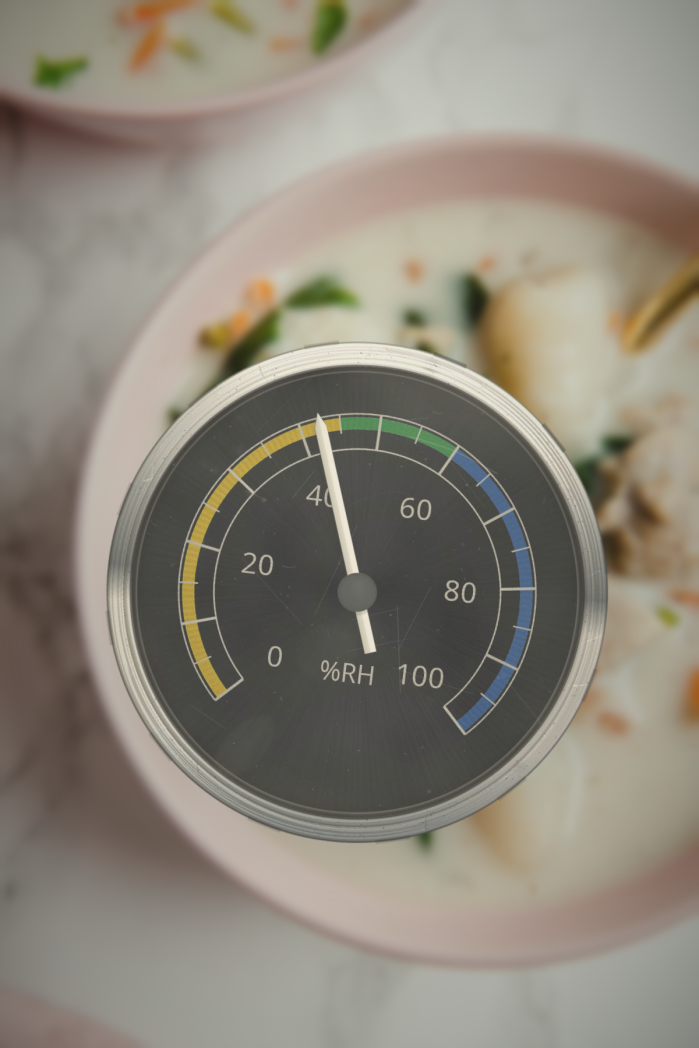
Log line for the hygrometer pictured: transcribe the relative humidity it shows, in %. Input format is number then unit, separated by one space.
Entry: 42.5 %
